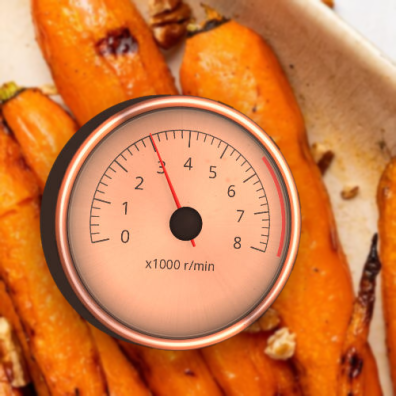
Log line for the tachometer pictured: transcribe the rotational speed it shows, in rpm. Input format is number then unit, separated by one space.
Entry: 3000 rpm
